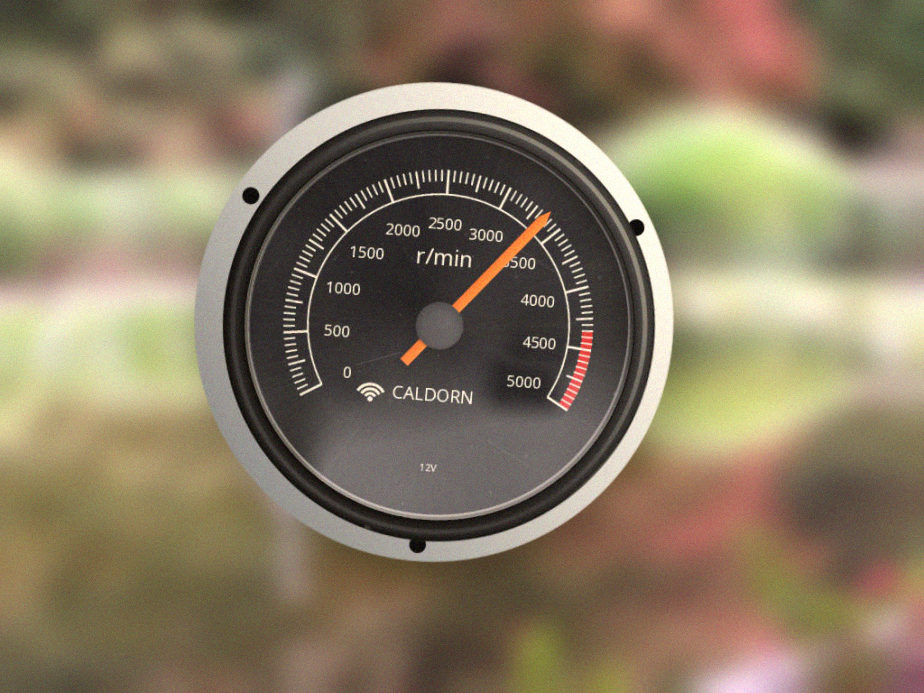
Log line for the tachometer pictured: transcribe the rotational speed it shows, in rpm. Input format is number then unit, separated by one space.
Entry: 3350 rpm
